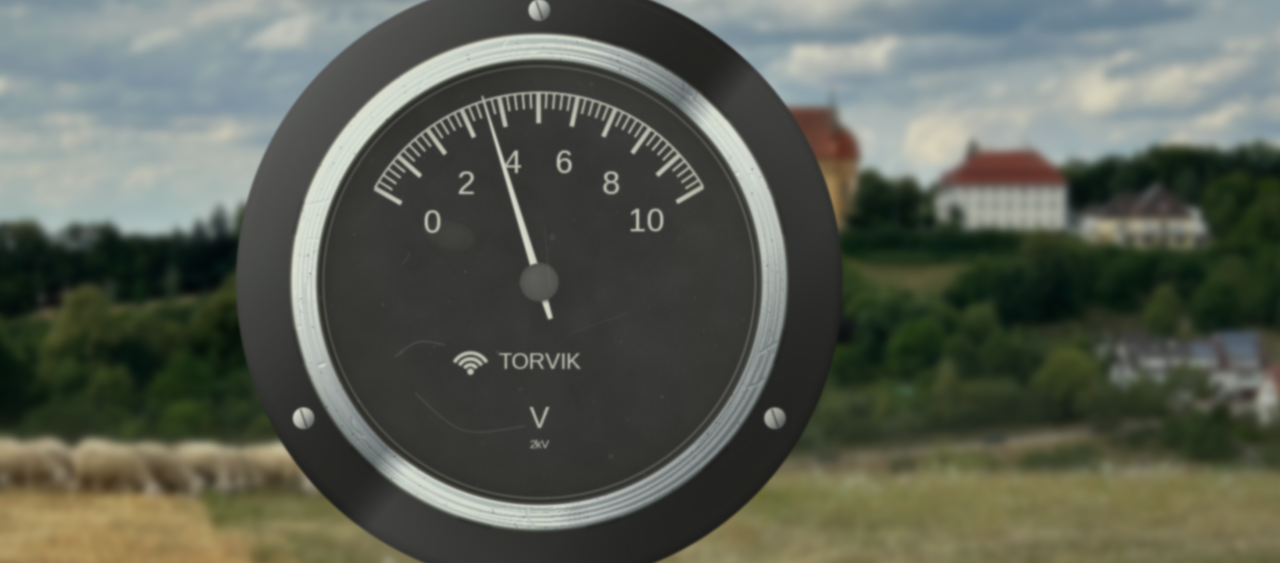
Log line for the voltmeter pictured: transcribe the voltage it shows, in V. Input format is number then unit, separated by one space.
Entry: 3.6 V
